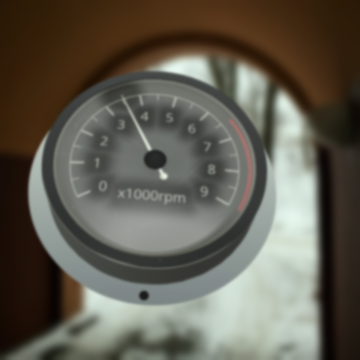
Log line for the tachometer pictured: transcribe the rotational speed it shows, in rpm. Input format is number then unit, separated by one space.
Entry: 3500 rpm
